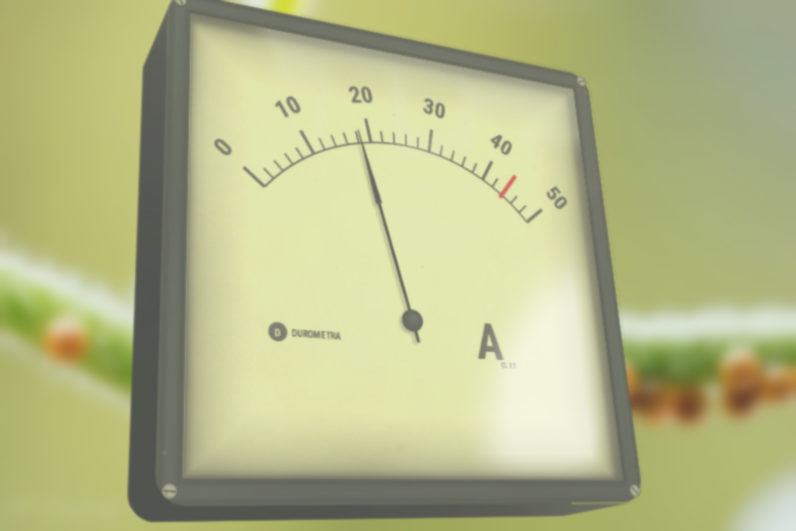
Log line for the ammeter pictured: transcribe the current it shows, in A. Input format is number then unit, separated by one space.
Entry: 18 A
